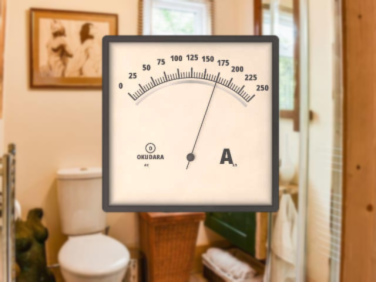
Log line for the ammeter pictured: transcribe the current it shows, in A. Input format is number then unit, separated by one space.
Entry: 175 A
